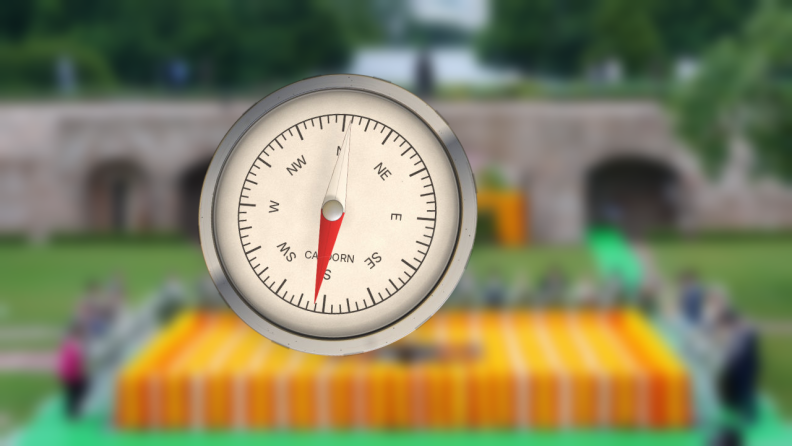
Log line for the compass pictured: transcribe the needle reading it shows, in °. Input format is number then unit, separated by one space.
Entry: 185 °
